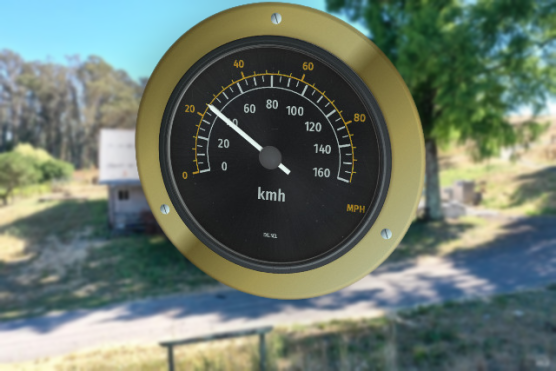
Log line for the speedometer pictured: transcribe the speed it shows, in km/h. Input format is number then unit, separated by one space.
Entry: 40 km/h
